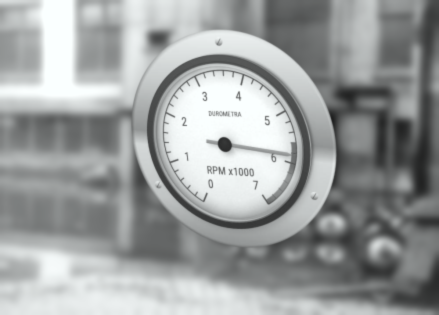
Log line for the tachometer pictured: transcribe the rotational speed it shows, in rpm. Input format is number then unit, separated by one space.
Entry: 5800 rpm
